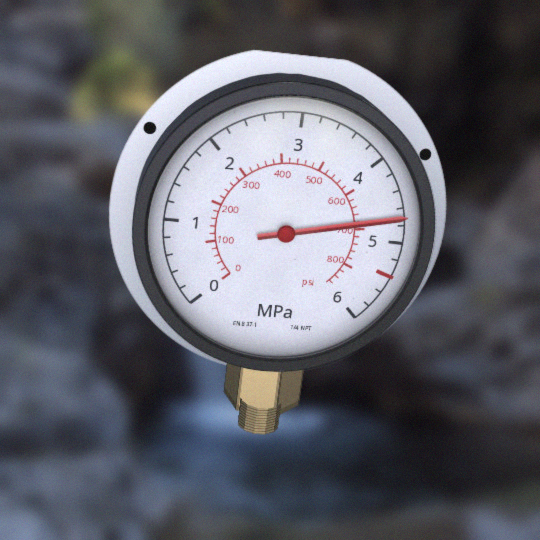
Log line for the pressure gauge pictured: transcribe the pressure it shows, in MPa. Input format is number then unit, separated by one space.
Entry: 4.7 MPa
